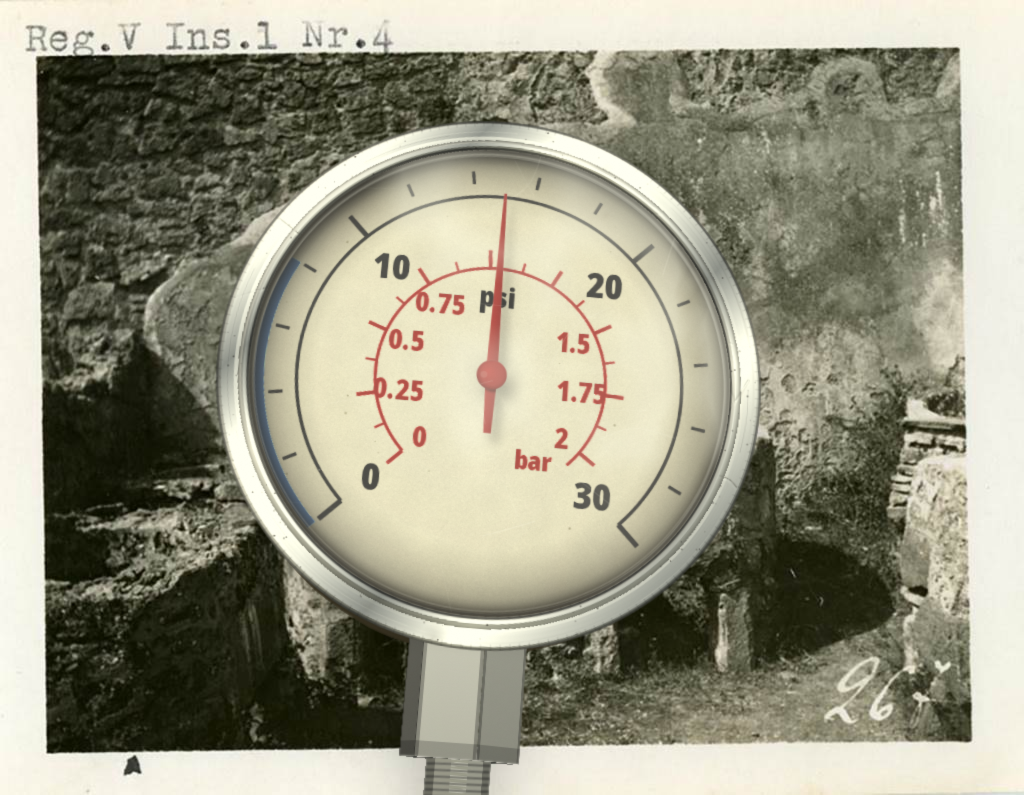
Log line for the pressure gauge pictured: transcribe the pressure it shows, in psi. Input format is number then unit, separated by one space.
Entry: 15 psi
